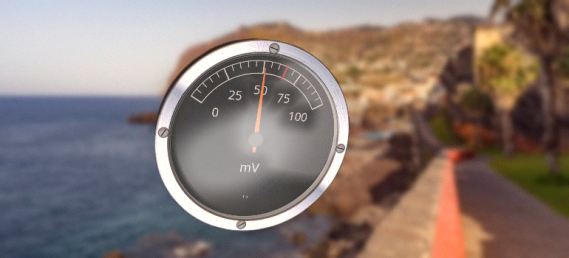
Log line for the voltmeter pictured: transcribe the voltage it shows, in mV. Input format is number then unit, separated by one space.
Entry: 50 mV
